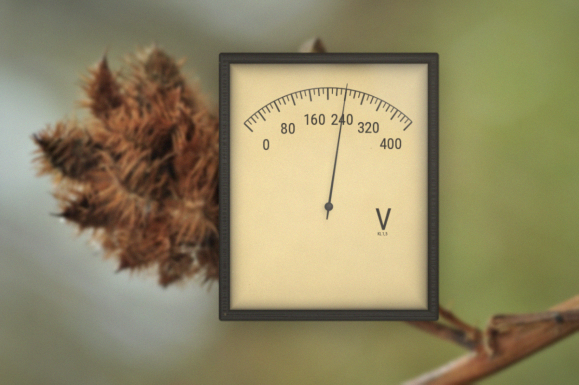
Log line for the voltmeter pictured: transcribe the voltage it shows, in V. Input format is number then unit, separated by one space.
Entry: 240 V
